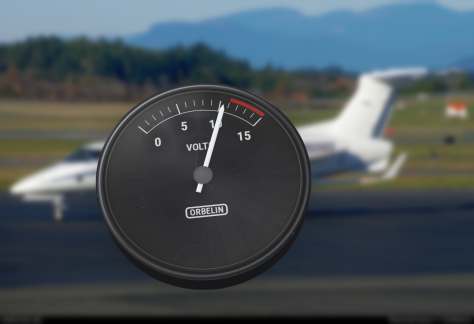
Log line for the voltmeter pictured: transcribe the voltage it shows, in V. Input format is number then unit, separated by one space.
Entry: 10.5 V
